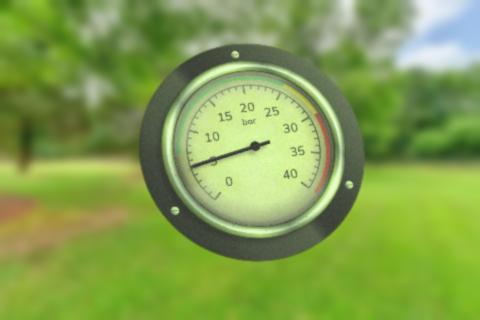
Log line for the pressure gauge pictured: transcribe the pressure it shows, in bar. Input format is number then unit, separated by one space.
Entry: 5 bar
